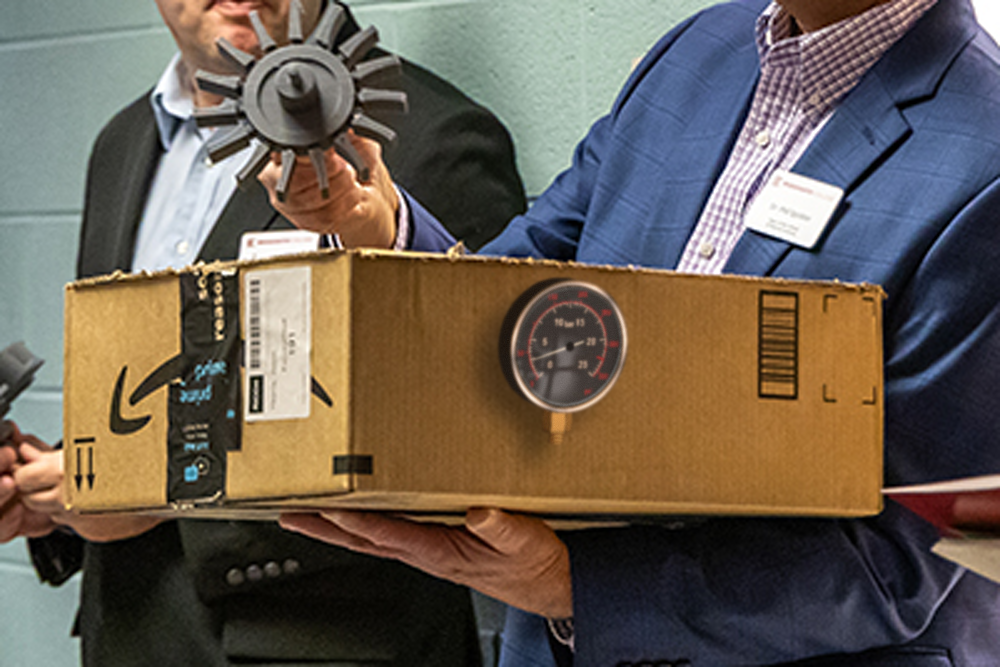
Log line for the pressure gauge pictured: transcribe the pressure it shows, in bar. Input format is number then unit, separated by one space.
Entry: 2.5 bar
